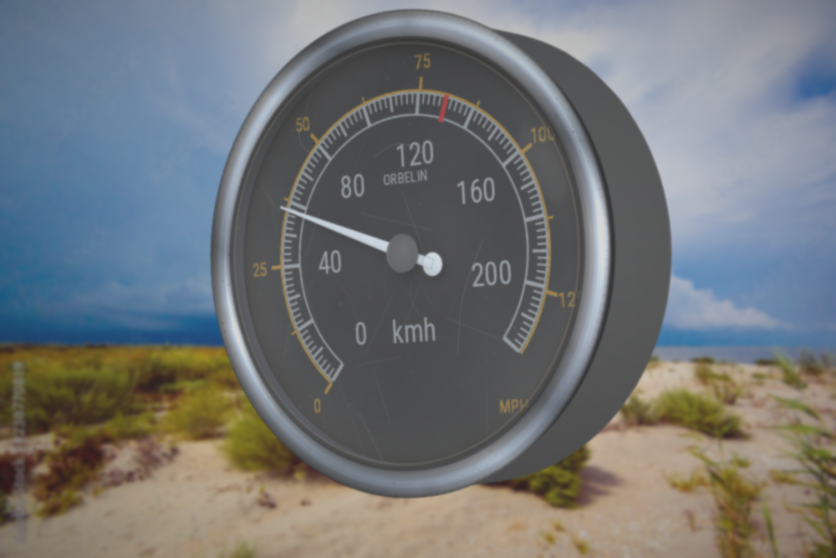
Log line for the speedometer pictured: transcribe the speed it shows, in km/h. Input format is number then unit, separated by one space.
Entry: 58 km/h
